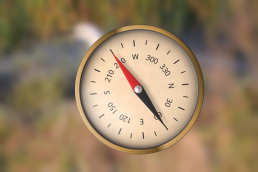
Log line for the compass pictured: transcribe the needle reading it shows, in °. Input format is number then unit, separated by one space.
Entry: 240 °
